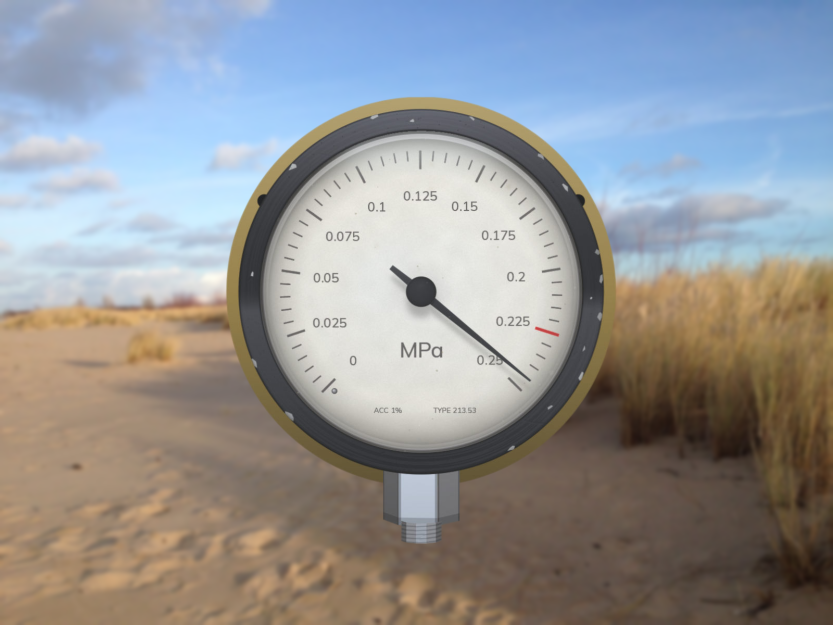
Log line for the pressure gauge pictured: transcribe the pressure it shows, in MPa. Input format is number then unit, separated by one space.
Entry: 0.245 MPa
